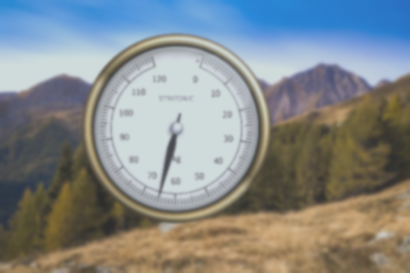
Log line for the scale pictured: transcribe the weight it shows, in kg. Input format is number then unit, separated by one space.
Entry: 65 kg
